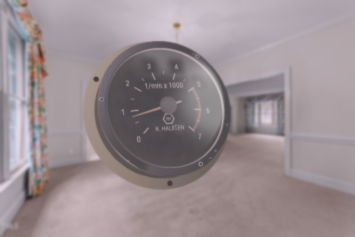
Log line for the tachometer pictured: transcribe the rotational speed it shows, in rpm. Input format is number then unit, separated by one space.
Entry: 750 rpm
